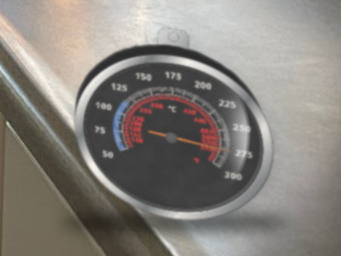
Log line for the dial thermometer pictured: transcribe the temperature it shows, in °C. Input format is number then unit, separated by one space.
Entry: 275 °C
